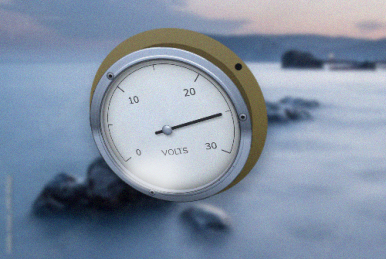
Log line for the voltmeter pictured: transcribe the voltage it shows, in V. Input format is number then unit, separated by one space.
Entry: 25 V
